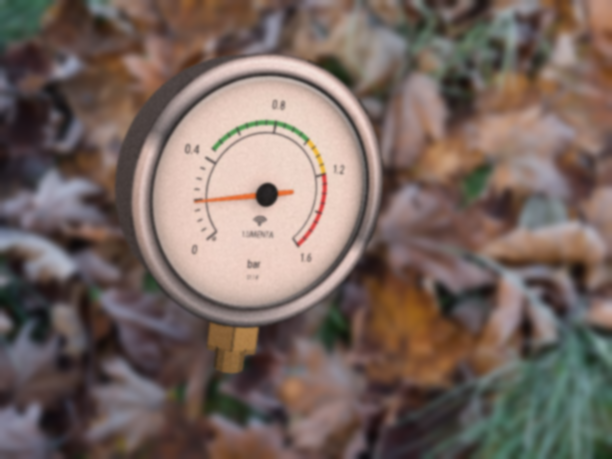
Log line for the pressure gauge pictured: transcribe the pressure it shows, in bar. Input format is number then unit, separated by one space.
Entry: 0.2 bar
